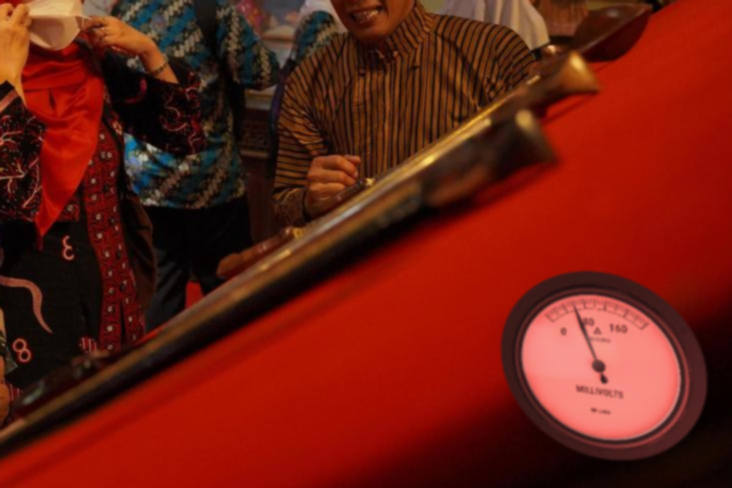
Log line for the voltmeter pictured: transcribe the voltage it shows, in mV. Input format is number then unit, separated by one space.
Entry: 60 mV
